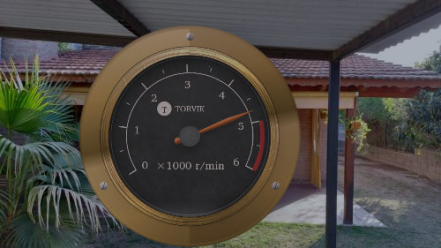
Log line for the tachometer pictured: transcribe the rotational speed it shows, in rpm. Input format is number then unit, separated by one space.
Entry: 4750 rpm
